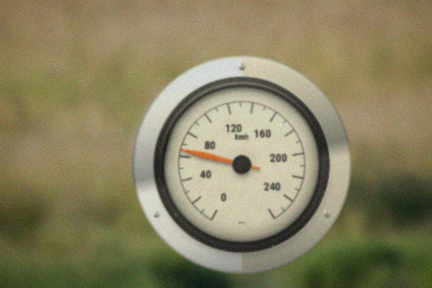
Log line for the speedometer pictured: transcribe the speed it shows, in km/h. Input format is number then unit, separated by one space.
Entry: 65 km/h
